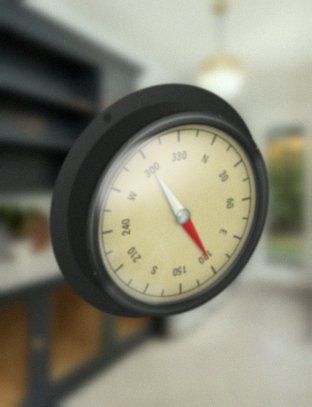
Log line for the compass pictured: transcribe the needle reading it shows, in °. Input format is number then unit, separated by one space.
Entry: 120 °
